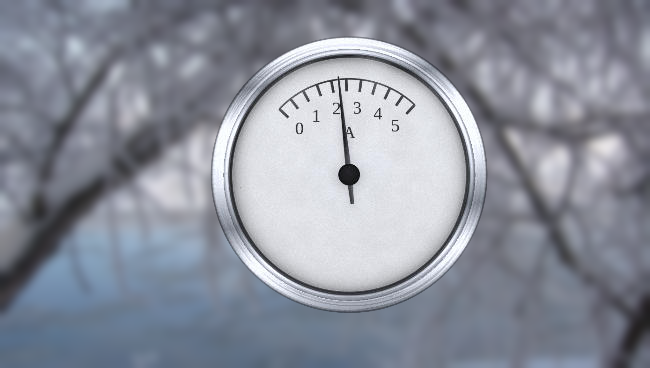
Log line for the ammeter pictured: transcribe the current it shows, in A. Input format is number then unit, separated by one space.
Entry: 2.25 A
